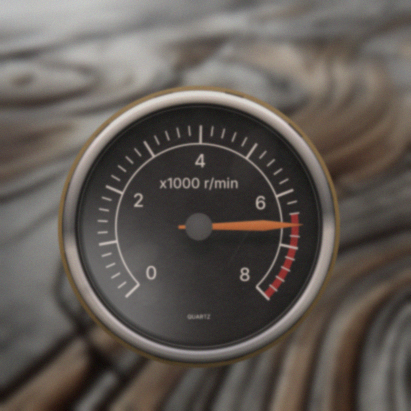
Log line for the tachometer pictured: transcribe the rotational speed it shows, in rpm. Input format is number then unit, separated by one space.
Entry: 6600 rpm
